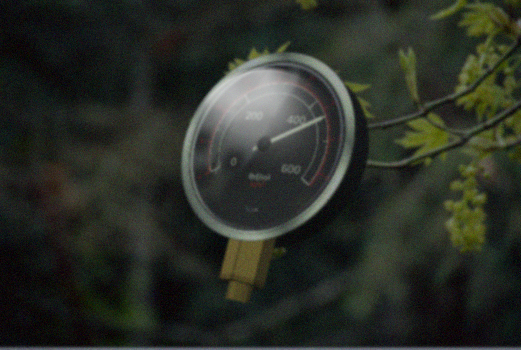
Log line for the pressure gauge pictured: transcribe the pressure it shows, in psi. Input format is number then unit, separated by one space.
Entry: 450 psi
